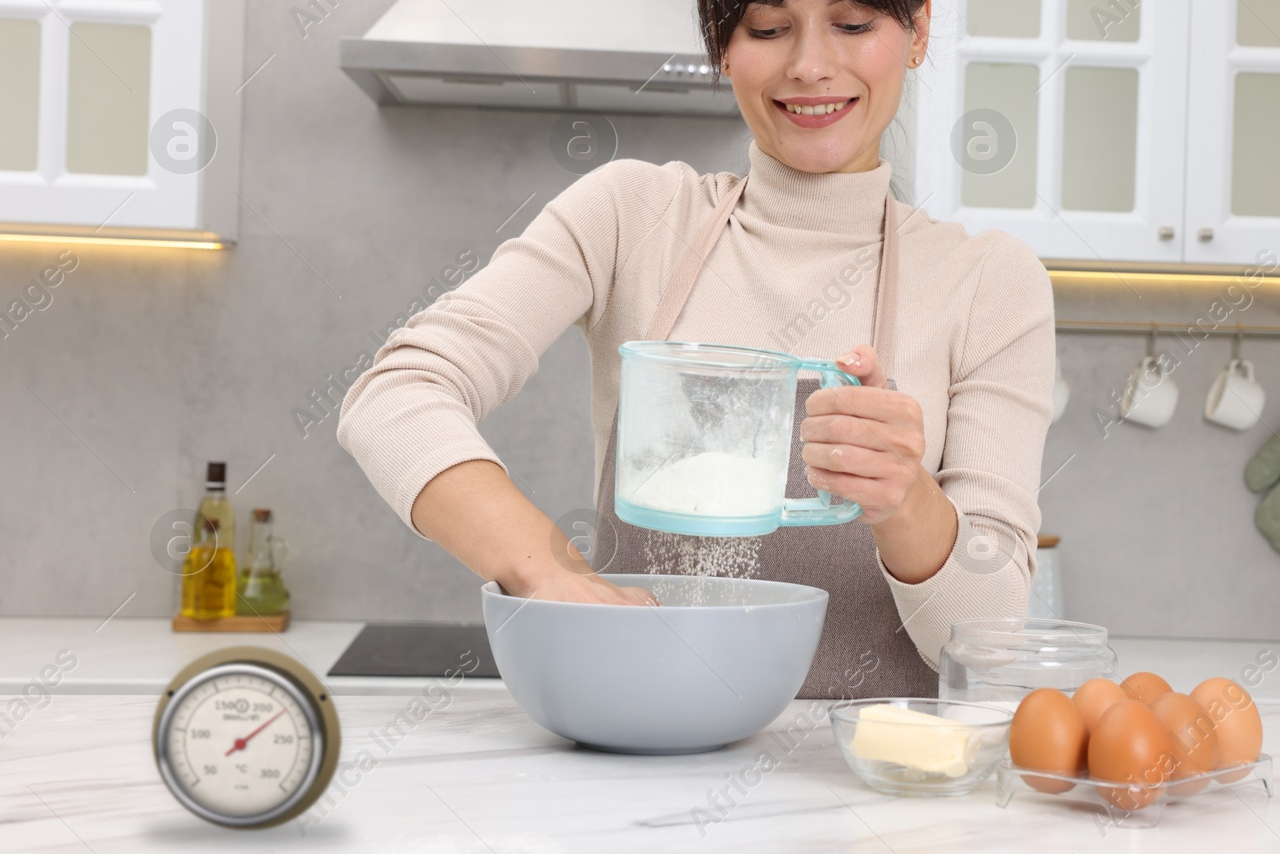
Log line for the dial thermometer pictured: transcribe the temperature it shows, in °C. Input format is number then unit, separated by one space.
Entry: 220 °C
